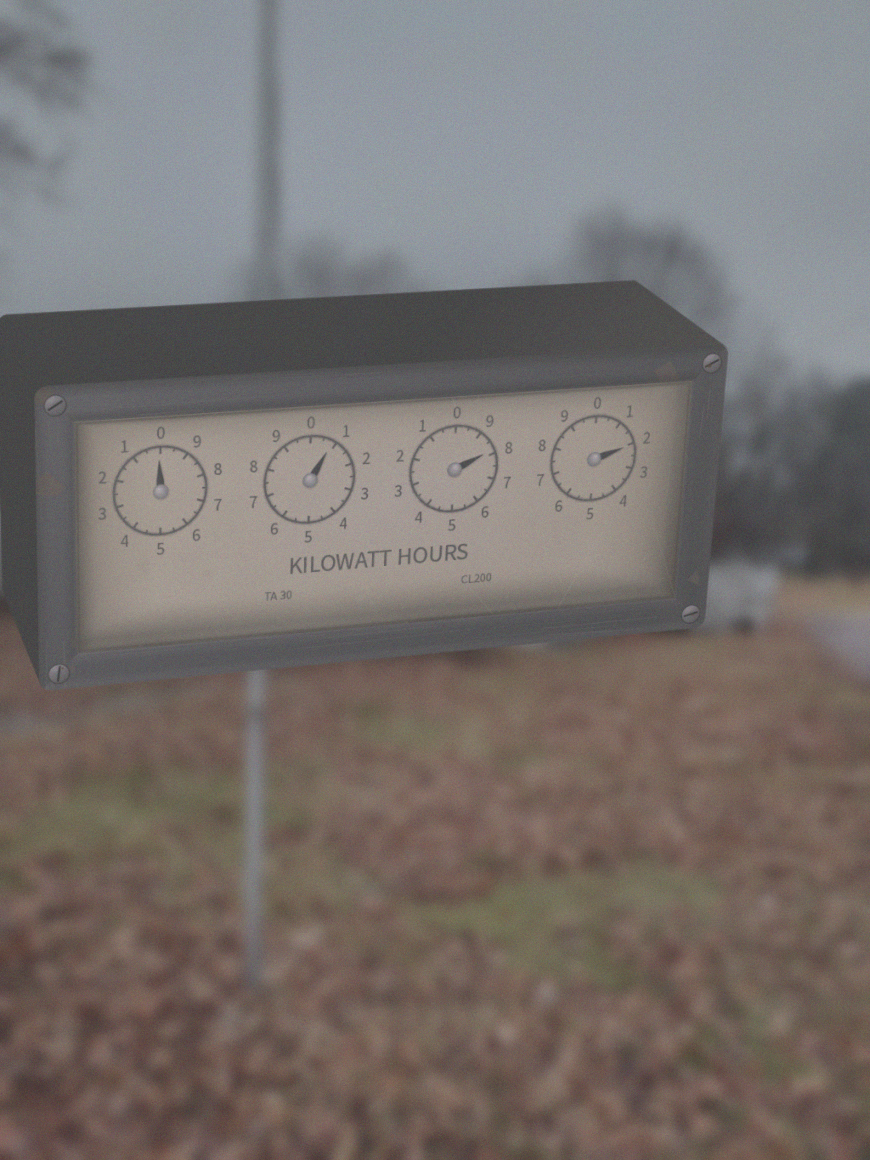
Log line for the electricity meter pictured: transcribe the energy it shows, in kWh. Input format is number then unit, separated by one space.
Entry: 82 kWh
